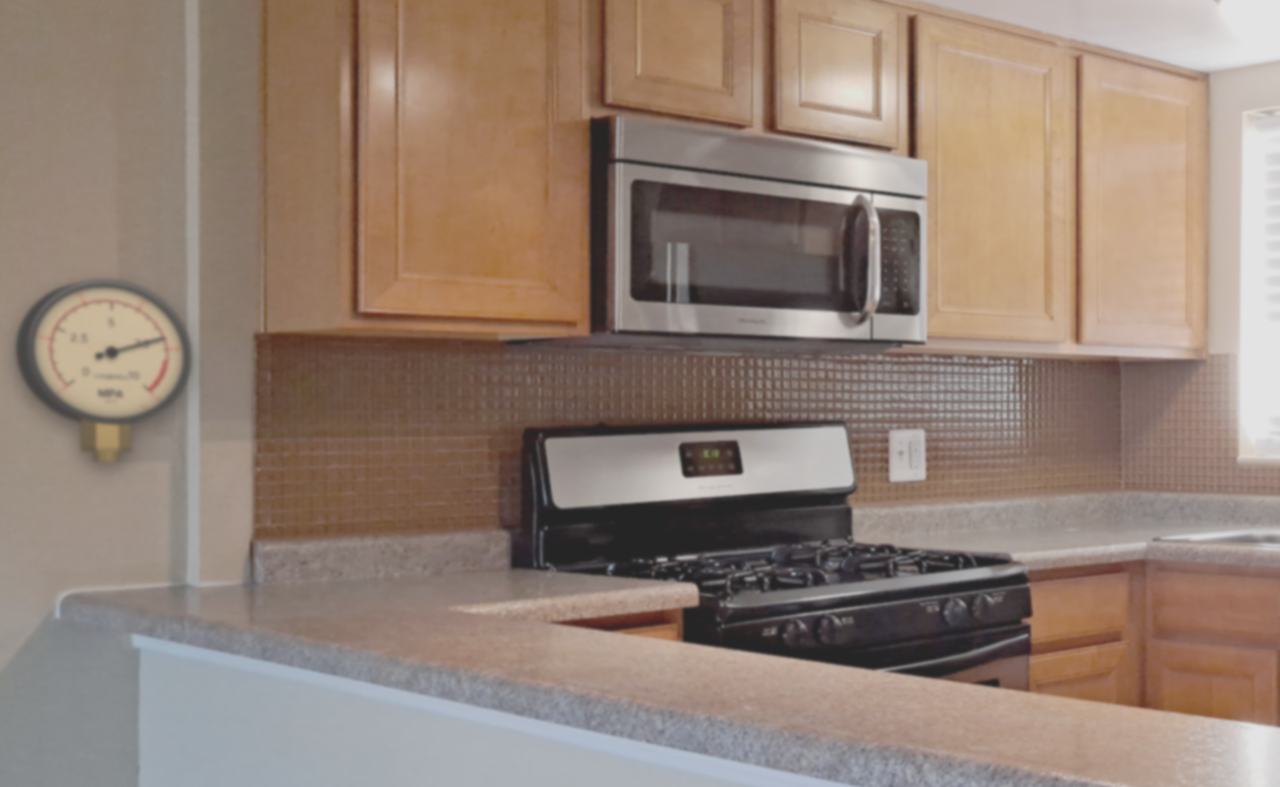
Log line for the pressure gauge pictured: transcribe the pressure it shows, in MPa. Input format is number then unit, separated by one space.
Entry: 7.5 MPa
